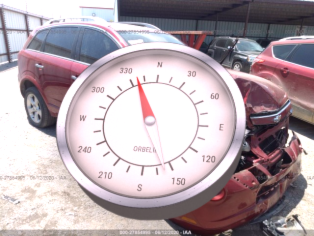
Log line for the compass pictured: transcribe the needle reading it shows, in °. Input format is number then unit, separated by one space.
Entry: 337.5 °
